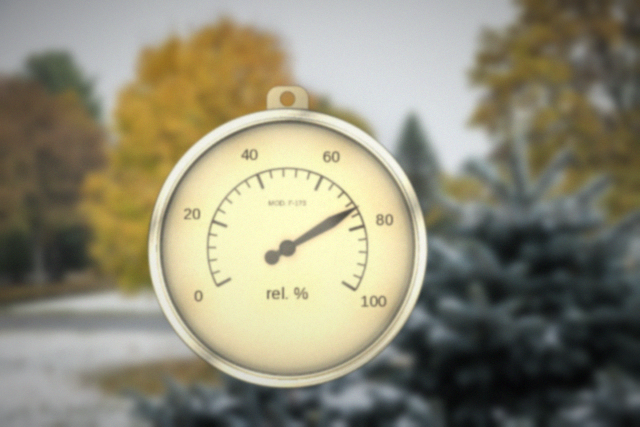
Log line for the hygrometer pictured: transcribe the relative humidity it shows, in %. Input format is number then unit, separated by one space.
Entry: 74 %
